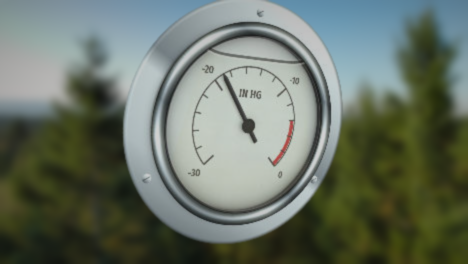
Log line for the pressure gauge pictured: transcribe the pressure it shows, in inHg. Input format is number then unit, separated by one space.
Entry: -19 inHg
